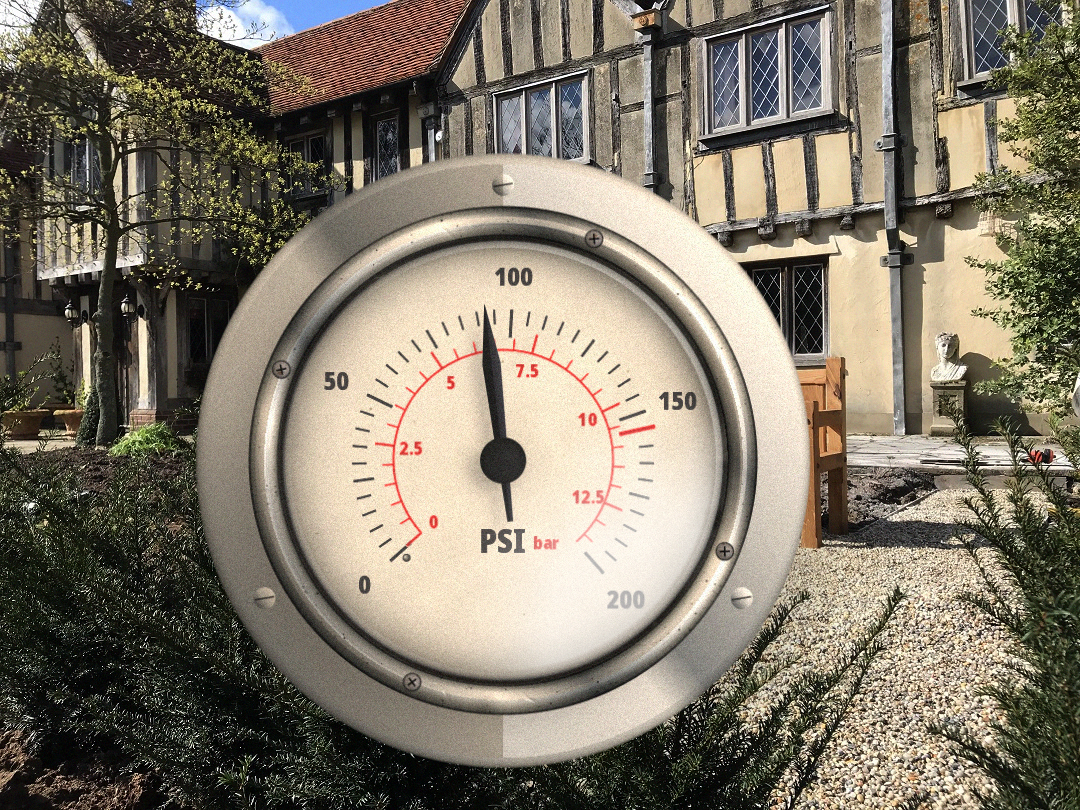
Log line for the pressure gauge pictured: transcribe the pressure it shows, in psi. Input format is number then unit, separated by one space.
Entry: 92.5 psi
